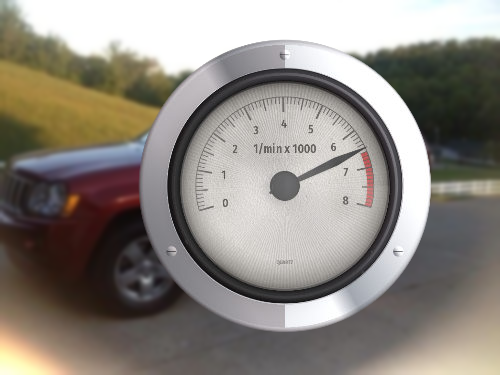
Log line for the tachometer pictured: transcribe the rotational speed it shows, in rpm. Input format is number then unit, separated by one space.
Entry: 6500 rpm
